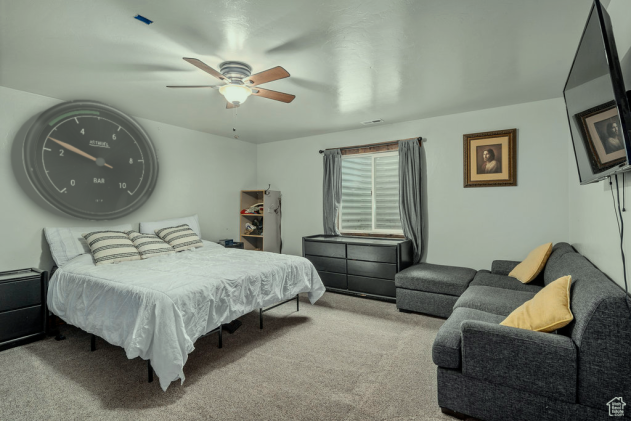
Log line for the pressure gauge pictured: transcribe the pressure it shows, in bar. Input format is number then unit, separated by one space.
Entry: 2.5 bar
